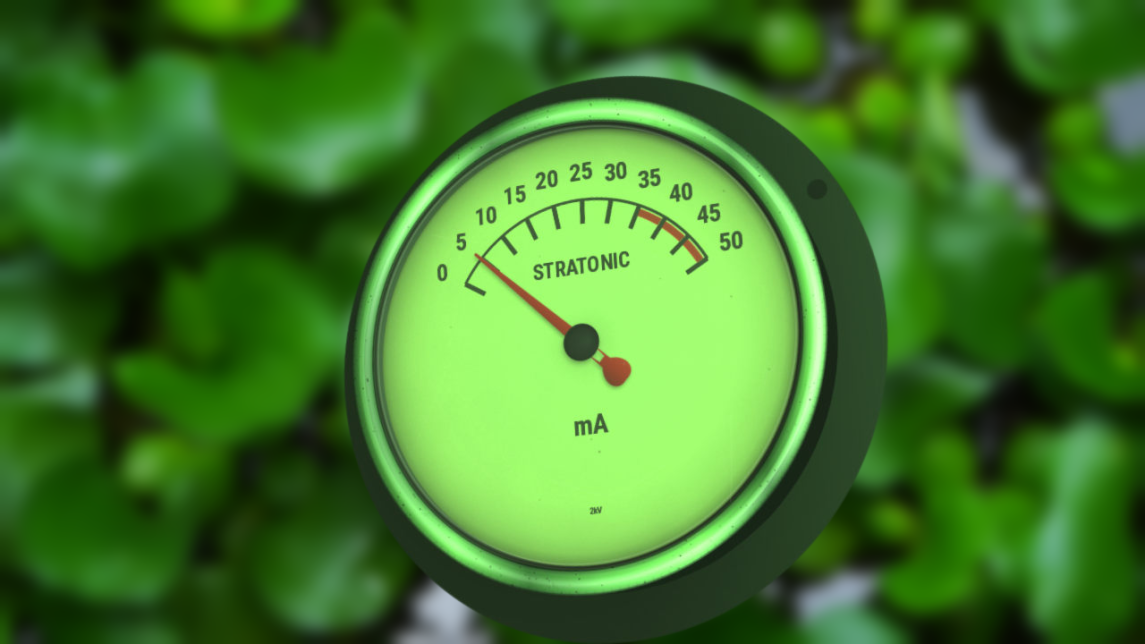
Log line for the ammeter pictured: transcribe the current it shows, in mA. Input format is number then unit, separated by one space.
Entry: 5 mA
